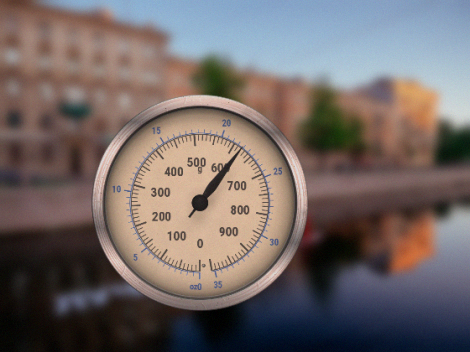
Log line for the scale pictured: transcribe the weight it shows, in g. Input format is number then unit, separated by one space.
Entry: 620 g
